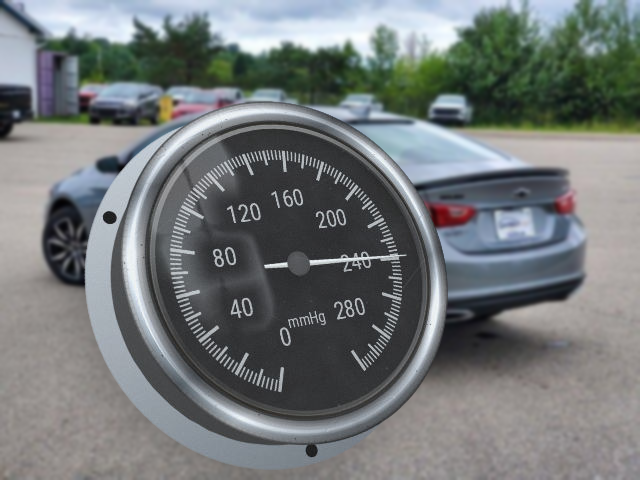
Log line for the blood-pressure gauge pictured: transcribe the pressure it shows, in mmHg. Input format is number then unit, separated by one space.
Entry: 240 mmHg
